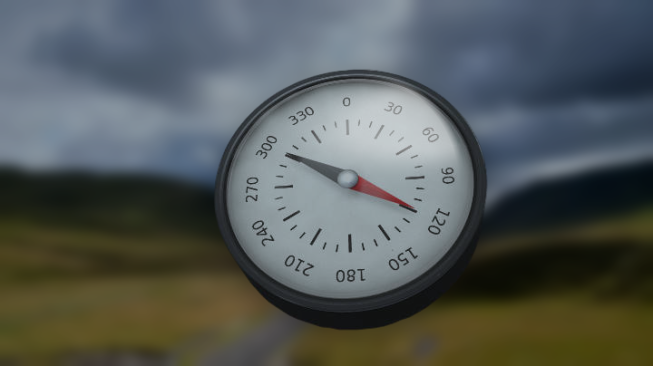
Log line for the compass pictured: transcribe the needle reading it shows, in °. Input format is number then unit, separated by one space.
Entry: 120 °
